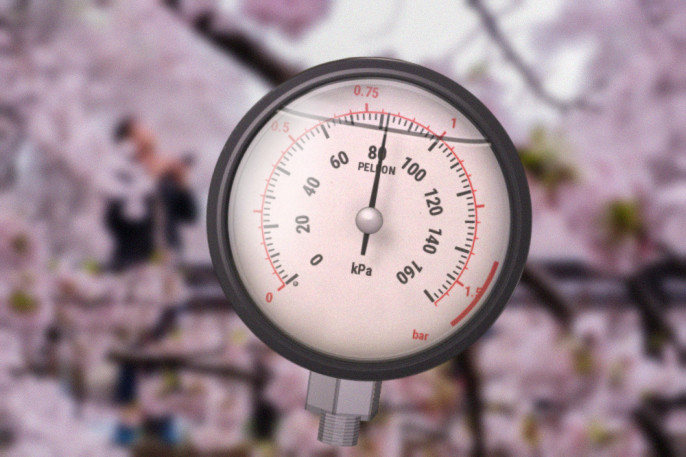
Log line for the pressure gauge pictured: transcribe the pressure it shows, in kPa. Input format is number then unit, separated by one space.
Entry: 82 kPa
